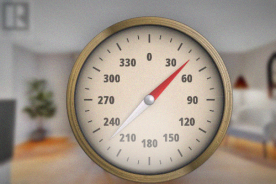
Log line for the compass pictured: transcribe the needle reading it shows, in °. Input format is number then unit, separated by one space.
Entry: 45 °
